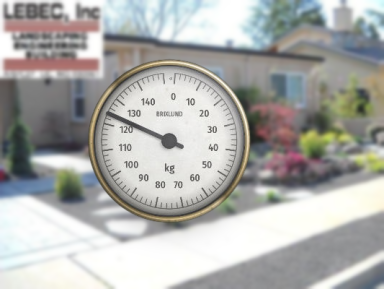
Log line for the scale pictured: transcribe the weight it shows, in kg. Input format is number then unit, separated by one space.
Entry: 124 kg
